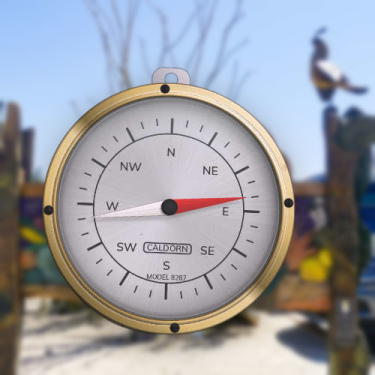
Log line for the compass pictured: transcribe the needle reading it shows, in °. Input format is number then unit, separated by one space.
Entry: 80 °
